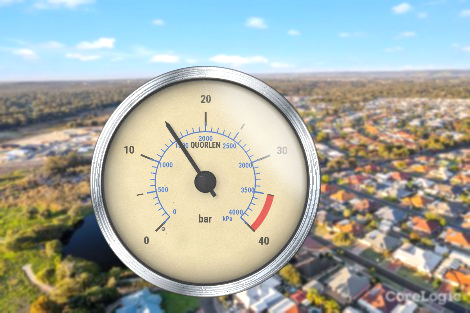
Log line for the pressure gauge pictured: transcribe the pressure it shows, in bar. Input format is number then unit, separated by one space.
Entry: 15 bar
